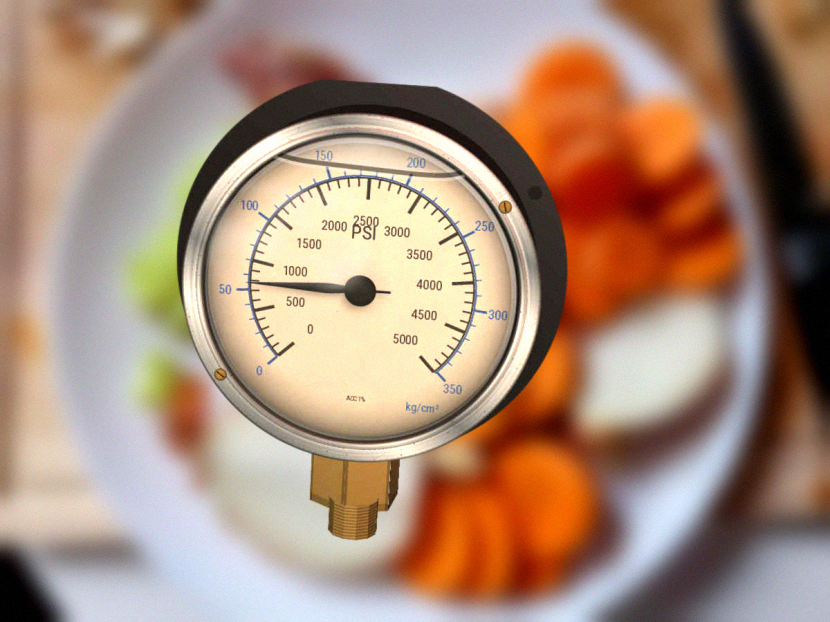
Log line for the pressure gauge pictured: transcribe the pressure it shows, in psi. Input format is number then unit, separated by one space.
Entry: 800 psi
